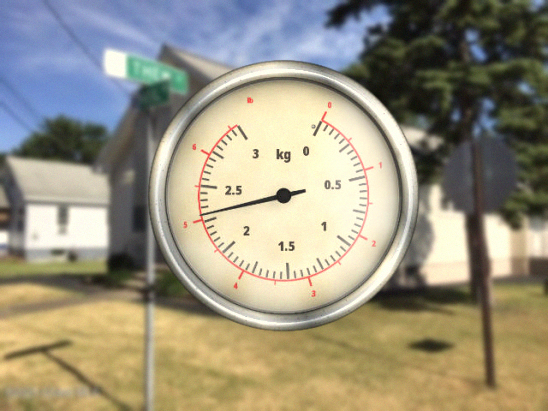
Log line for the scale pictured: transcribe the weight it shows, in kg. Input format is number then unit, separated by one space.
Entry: 2.3 kg
